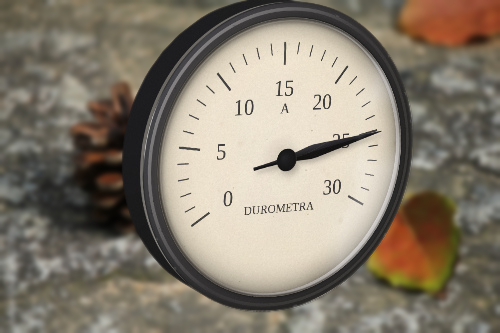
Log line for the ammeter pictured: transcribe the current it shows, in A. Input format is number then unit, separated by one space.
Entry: 25 A
